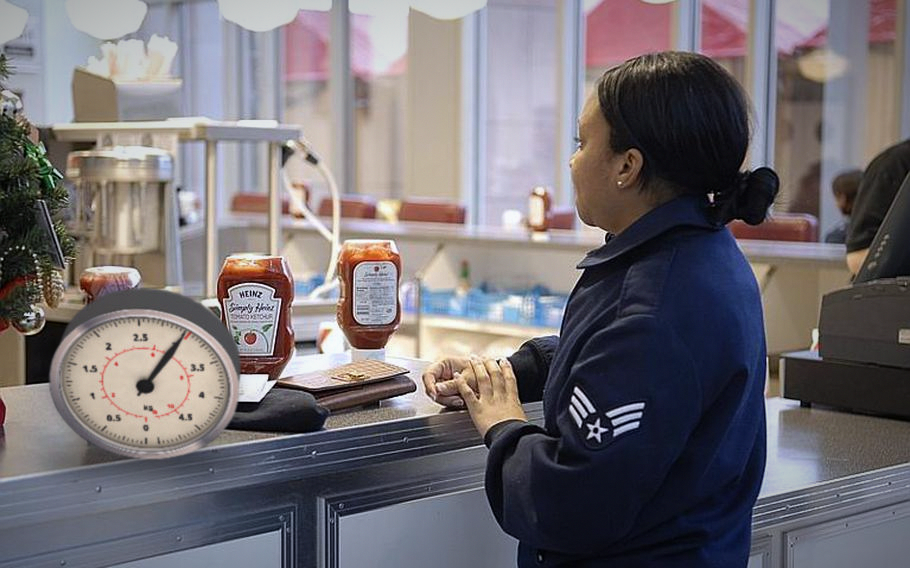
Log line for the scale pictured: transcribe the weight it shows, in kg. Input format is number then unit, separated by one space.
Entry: 3 kg
